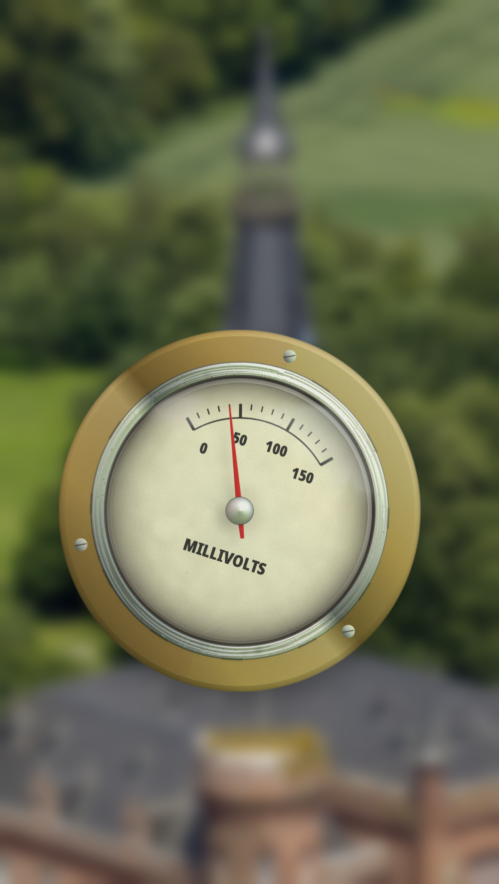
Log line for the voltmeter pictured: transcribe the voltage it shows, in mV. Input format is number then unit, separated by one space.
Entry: 40 mV
